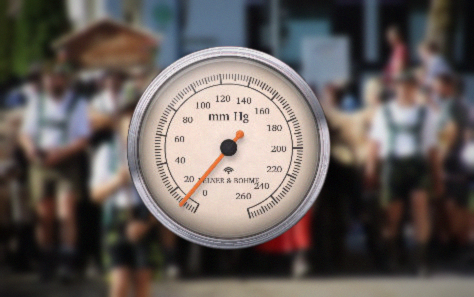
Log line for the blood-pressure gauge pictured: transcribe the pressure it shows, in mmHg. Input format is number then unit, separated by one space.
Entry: 10 mmHg
